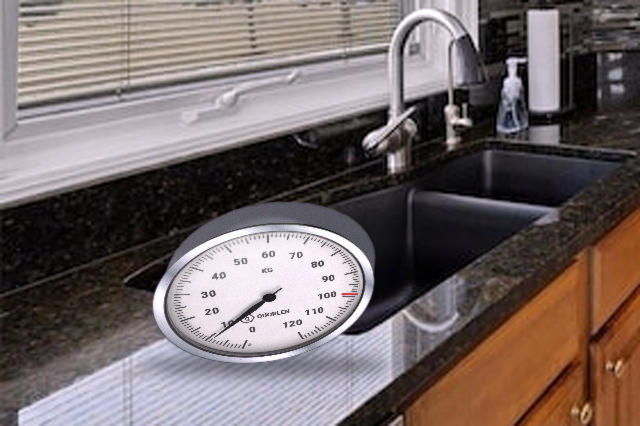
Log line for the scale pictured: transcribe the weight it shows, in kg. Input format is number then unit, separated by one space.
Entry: 10 kg
